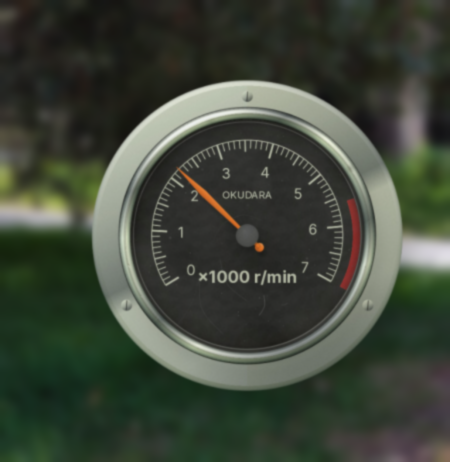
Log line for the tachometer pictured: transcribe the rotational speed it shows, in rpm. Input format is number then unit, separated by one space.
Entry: 2200 rpm
